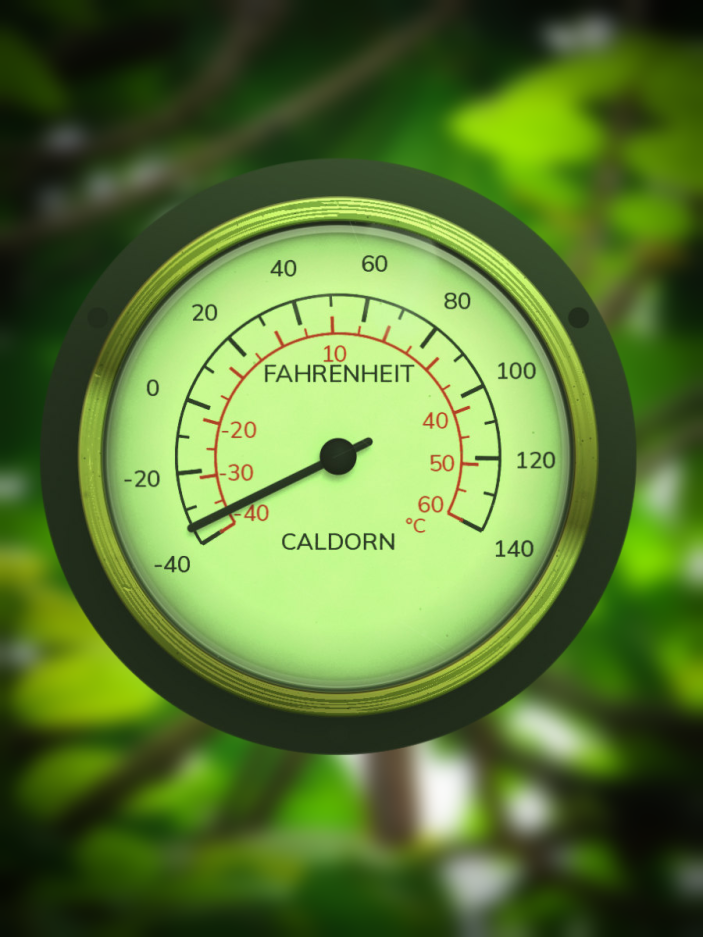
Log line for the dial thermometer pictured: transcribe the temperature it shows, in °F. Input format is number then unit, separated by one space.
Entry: -35 °F
